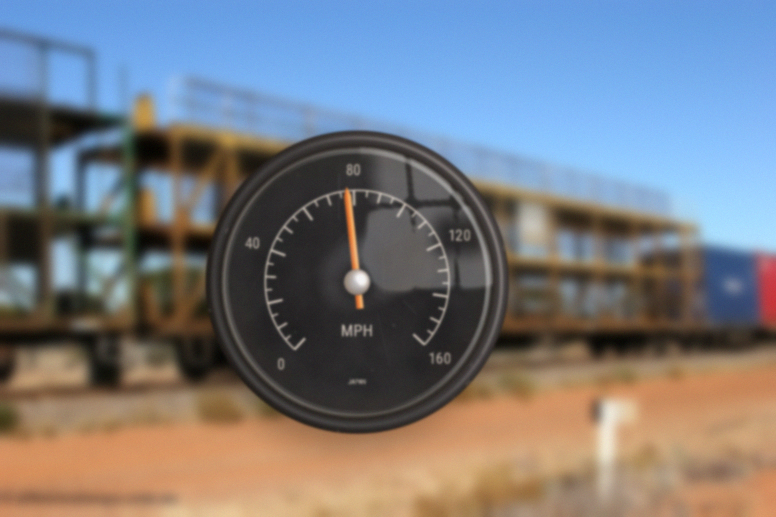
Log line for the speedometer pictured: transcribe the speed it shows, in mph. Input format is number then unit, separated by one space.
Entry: 77.5 mph
